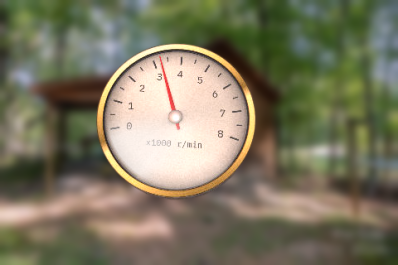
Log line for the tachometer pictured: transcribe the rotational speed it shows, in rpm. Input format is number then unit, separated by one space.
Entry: 3250 rpm
